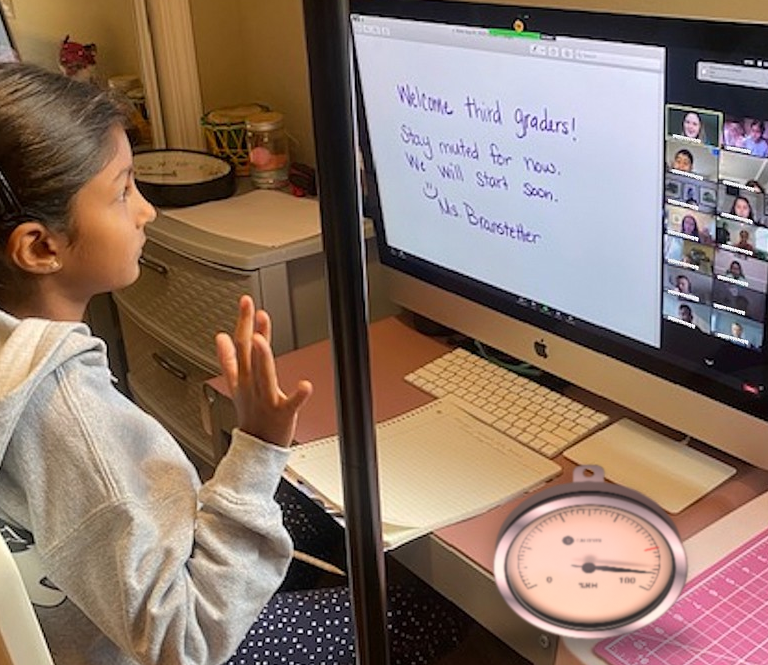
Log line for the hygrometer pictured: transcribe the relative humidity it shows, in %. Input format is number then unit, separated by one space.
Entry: 90 %
